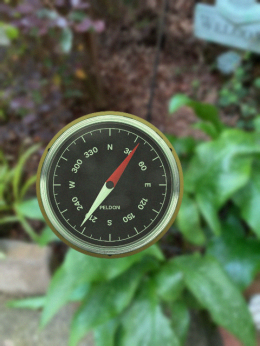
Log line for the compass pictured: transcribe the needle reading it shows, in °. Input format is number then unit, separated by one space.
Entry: 35 °
